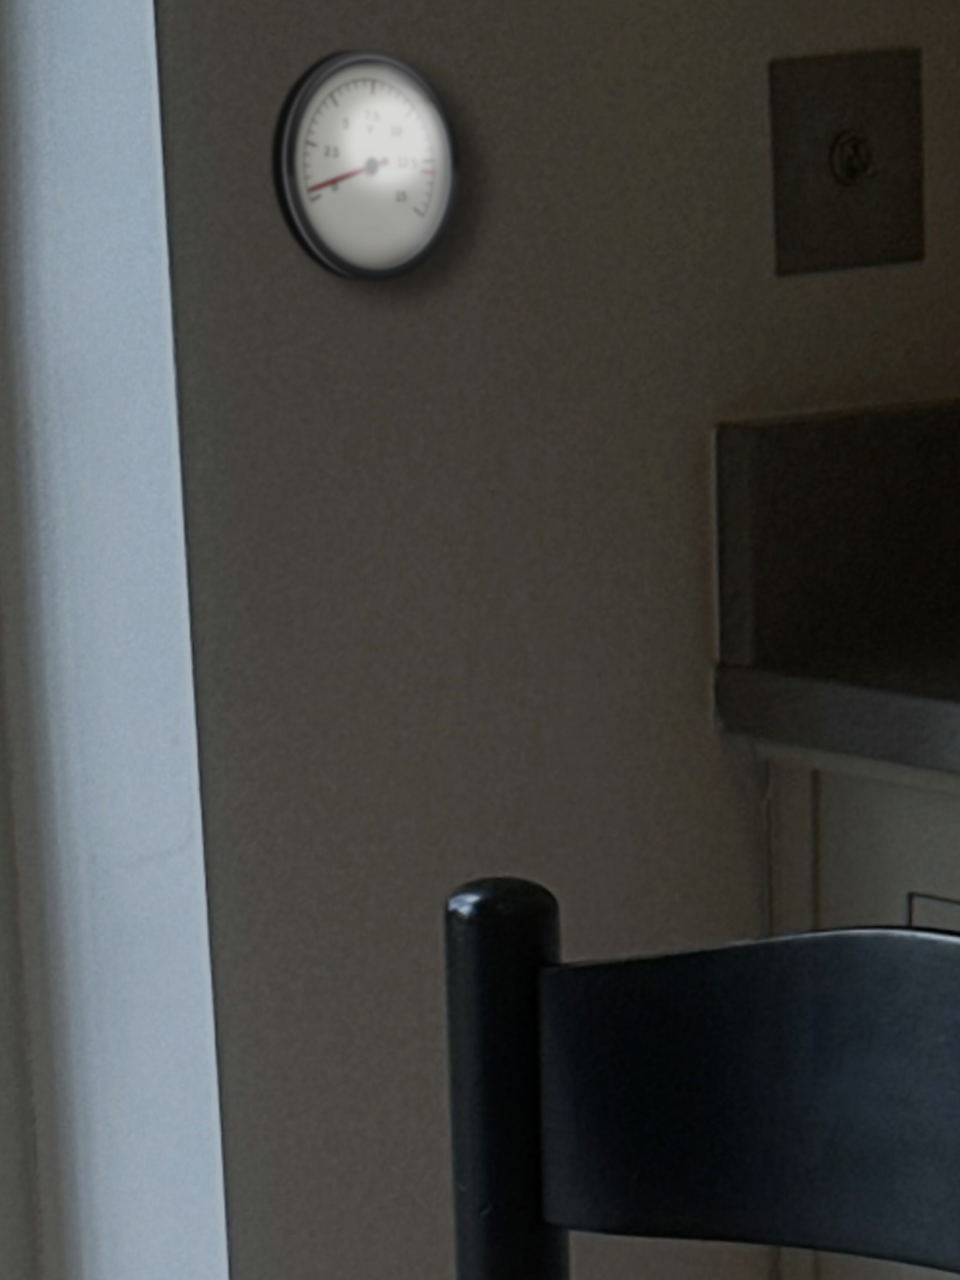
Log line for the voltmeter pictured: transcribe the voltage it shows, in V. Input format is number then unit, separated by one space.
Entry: 0.5 V
